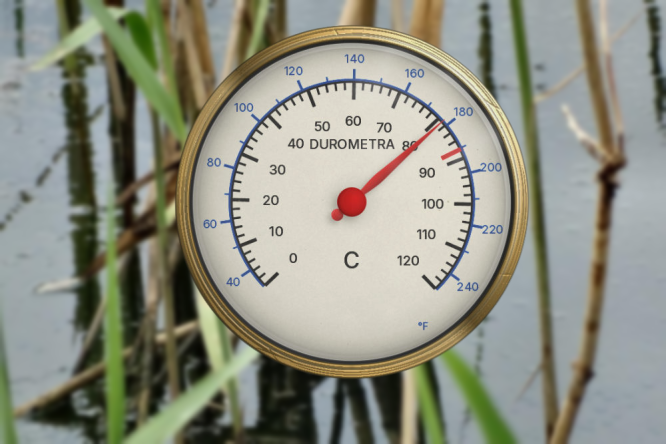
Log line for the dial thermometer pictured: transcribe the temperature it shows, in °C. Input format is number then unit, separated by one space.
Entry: 81 °C
